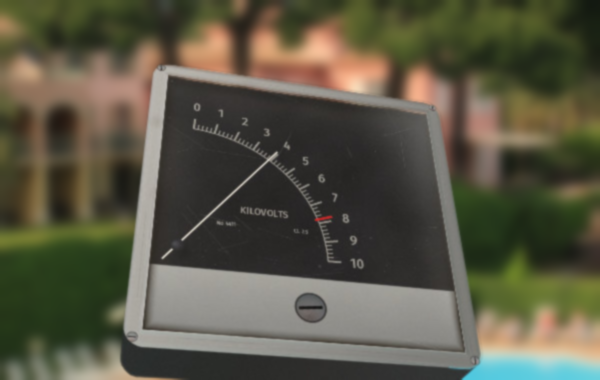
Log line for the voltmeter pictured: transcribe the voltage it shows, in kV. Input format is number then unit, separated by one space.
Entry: 4 kV
